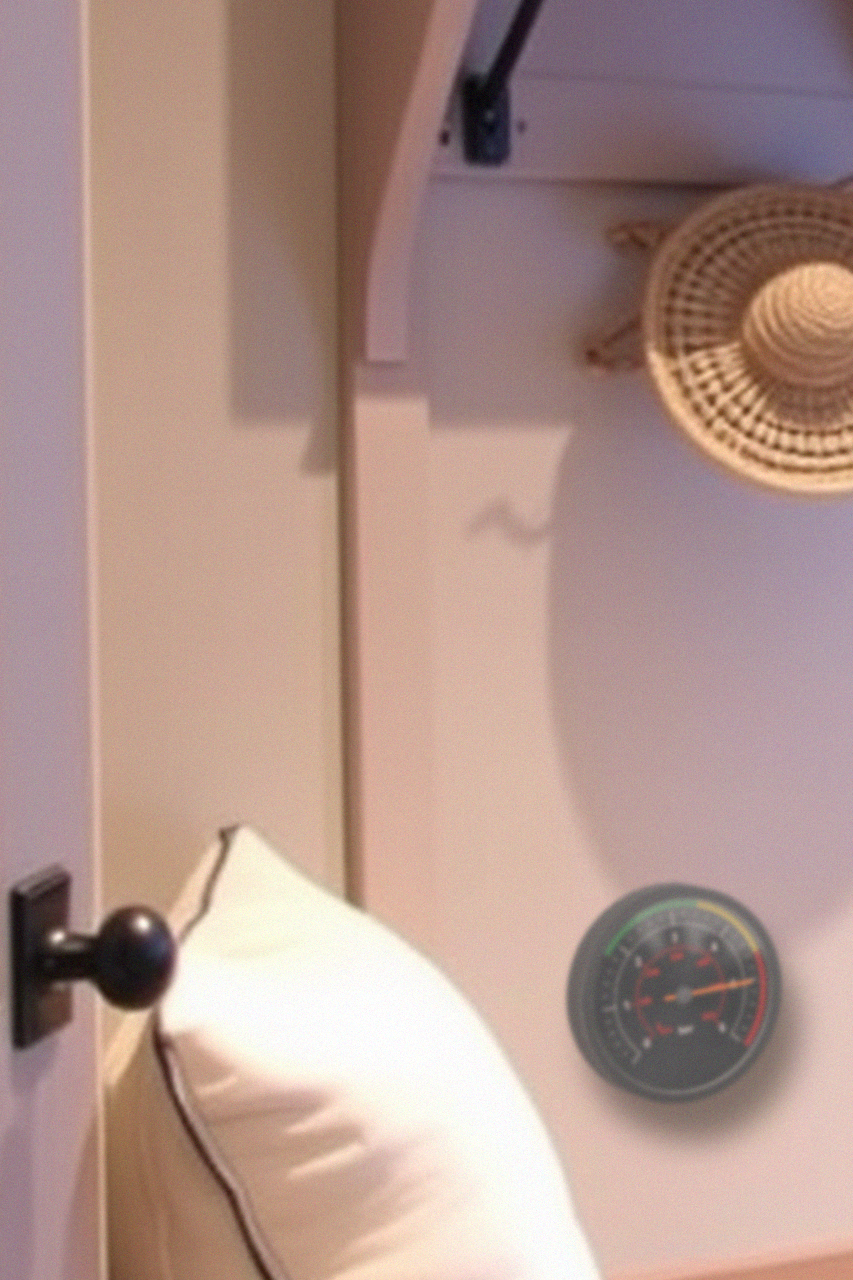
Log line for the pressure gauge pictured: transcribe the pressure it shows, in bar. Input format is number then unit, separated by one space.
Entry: 5 bar
